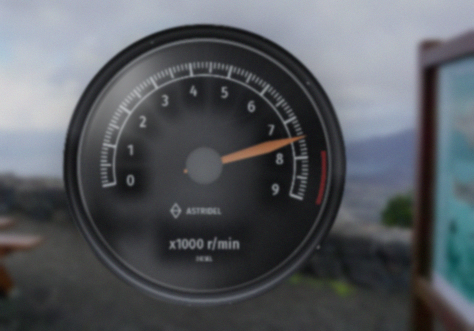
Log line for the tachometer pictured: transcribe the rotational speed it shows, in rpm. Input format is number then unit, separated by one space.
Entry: 7500 rpm
